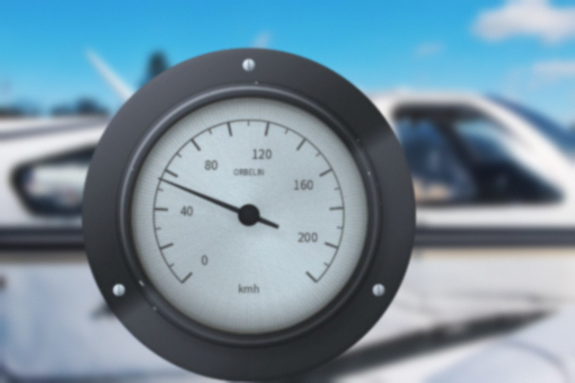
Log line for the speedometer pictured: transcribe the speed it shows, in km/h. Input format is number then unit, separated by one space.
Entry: 55 km/h
